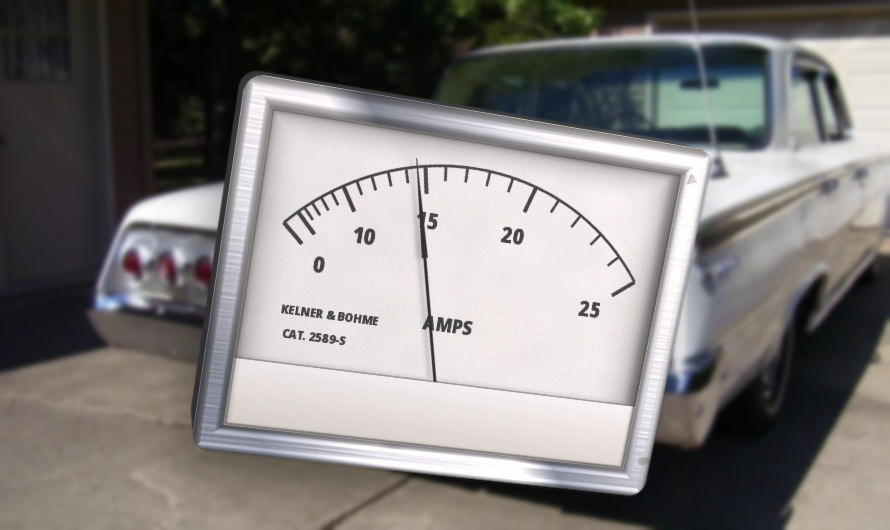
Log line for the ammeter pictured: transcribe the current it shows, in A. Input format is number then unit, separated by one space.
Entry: 14.5 A
